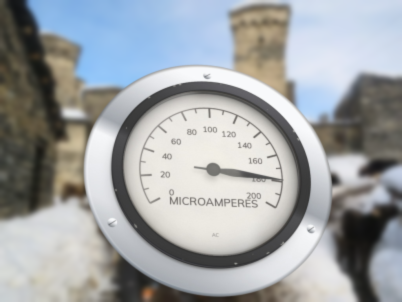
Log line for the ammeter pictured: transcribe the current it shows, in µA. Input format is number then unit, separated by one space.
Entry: 180 µA
